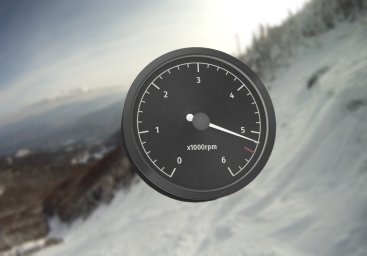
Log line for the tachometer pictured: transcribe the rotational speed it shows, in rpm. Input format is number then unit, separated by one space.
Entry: 5200 rpm
